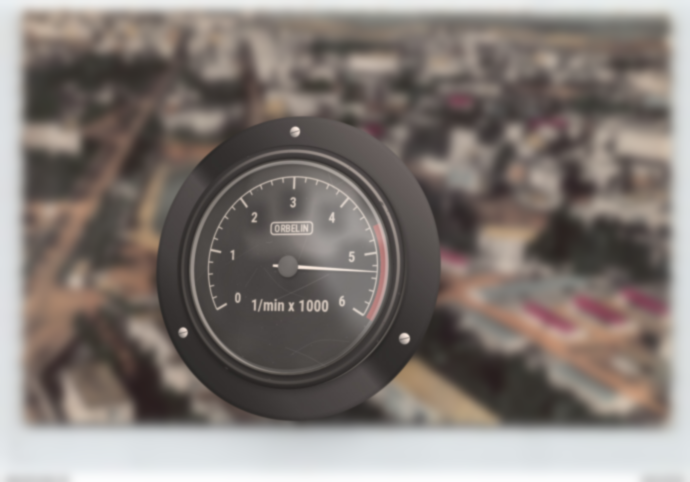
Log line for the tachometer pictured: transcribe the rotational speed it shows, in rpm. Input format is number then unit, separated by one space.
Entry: 5300 rpm
